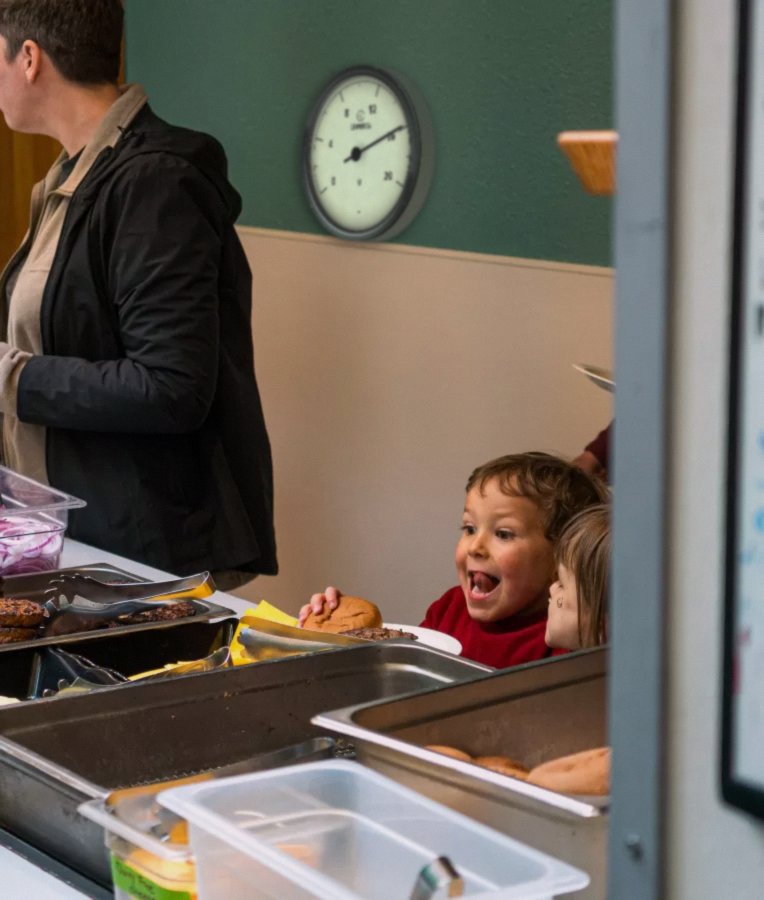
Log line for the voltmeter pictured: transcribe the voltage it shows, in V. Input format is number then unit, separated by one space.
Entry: 16 V
